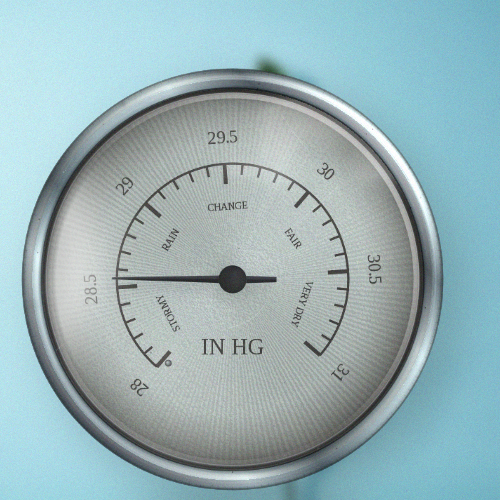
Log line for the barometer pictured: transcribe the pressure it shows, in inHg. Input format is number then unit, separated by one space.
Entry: 28.55 inHg
